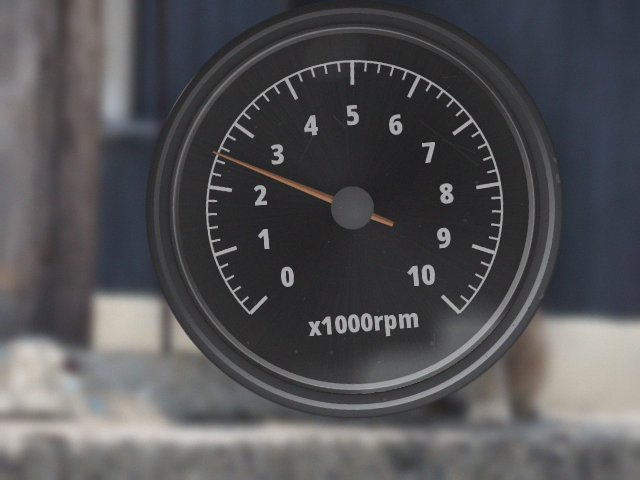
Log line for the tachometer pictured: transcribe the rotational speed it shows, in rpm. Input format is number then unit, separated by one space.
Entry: 2500 rpm
